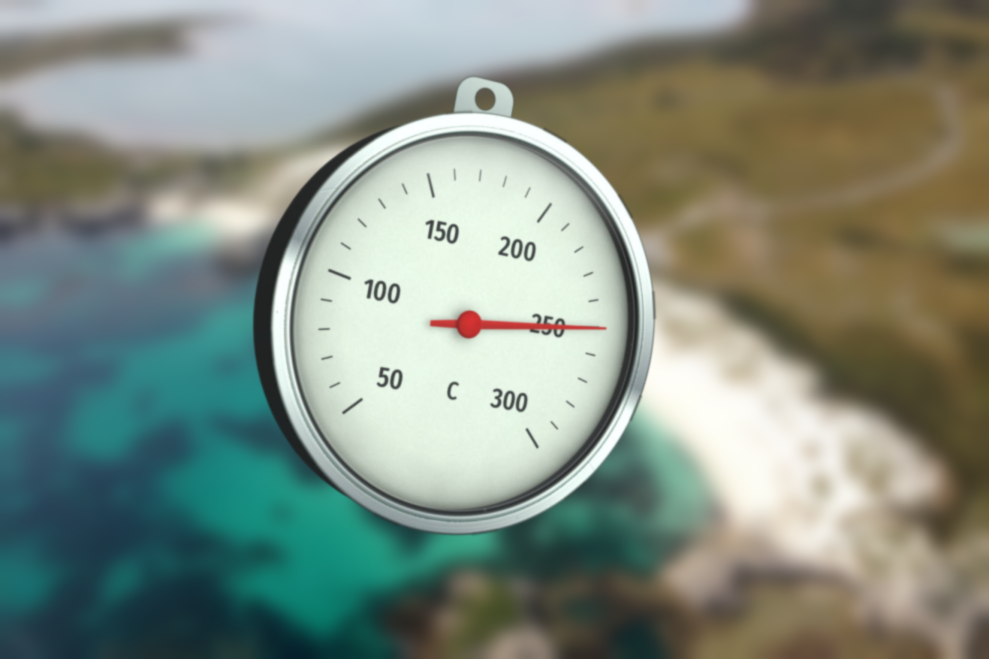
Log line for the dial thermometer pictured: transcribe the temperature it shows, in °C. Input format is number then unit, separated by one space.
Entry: 250 °C
